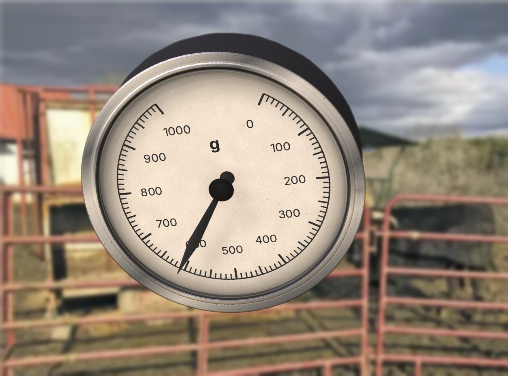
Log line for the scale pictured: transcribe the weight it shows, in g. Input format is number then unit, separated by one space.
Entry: 610 g
